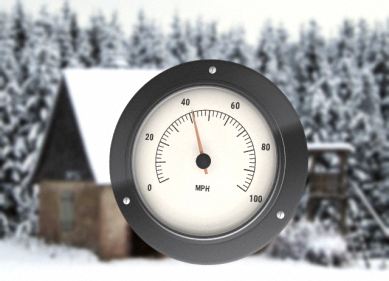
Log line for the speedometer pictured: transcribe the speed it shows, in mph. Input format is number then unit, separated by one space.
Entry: 42 mph
